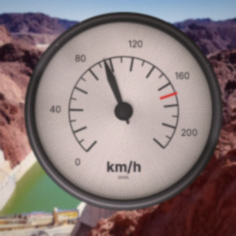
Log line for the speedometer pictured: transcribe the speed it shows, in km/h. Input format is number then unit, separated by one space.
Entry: 95 km/h
